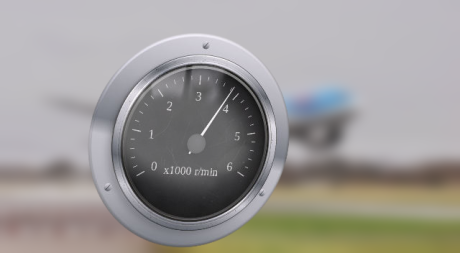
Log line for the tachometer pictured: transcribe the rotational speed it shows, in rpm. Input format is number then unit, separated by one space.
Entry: 3800 rpm
